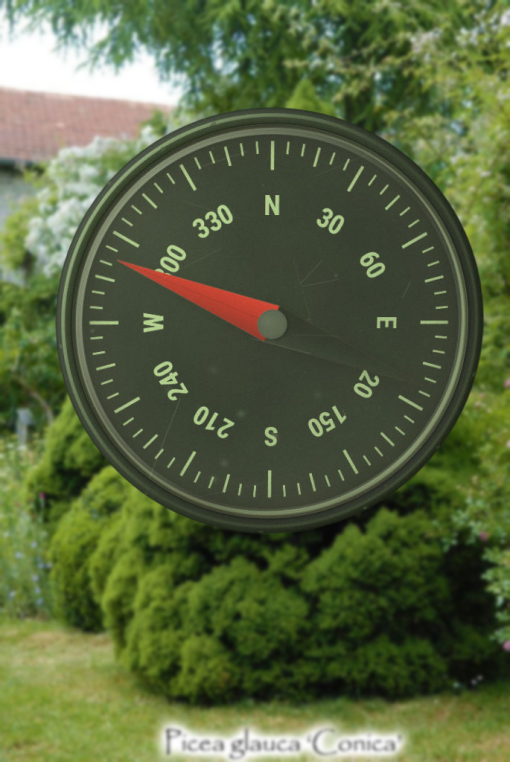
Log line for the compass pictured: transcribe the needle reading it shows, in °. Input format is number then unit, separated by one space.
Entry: 292.5 °
